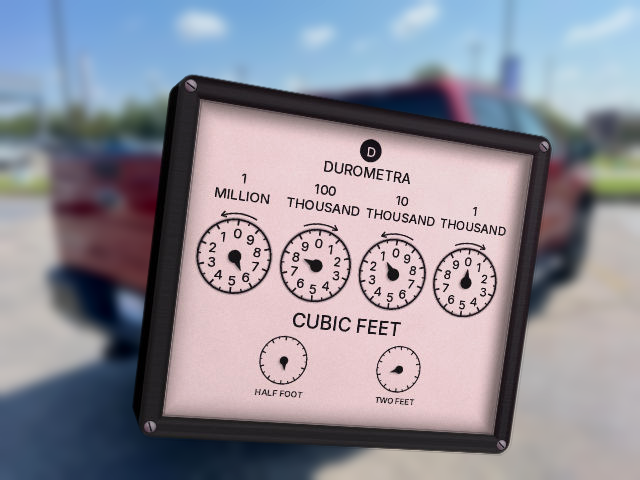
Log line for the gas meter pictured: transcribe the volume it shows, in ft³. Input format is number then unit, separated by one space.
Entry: 581000 ft³
